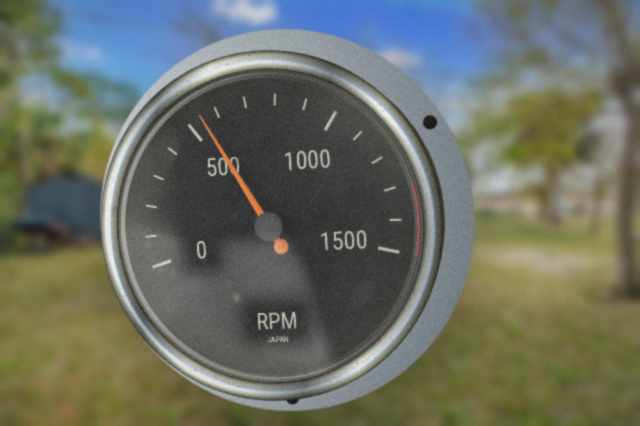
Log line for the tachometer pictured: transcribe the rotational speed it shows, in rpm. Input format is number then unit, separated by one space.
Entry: 550 rpm
